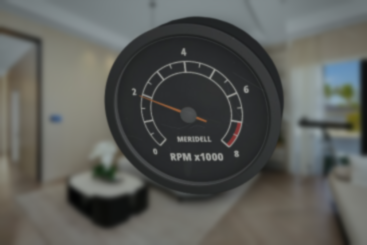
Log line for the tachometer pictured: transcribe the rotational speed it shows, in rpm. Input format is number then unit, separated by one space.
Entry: 2000 rpm
